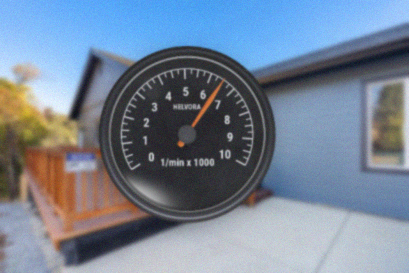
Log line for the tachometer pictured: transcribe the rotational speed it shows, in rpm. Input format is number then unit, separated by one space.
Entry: 6500 rpm
